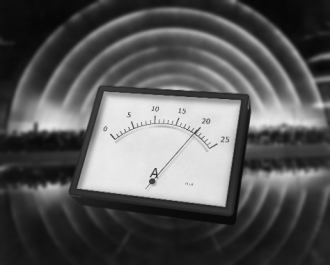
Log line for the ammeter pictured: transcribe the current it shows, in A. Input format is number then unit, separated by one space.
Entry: 20 A
